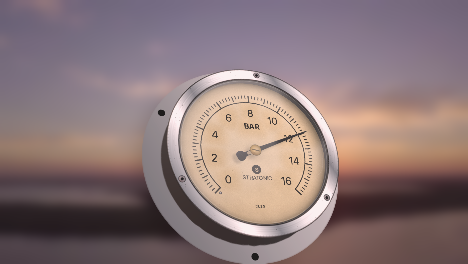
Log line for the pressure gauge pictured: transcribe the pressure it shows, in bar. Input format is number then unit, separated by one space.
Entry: 12 bar
